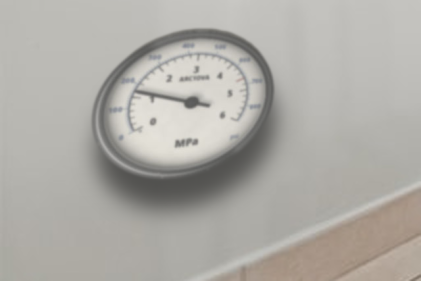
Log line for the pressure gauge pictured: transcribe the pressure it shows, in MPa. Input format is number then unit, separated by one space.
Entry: 1.2 MPa
